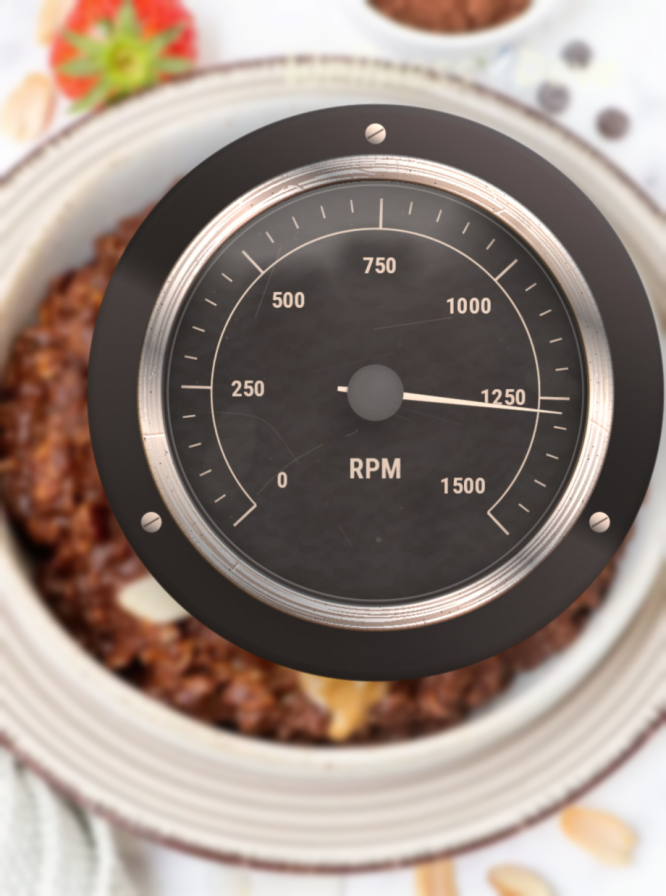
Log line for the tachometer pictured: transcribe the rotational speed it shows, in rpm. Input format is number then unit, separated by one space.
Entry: 1275 rpm
